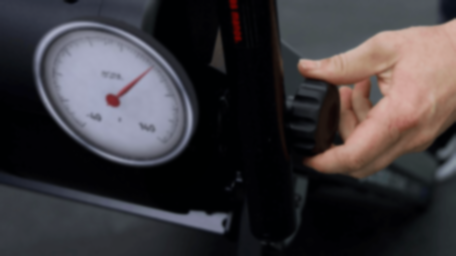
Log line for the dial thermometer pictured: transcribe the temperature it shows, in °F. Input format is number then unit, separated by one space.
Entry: 80 °F
